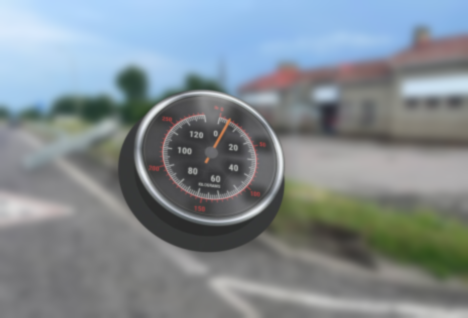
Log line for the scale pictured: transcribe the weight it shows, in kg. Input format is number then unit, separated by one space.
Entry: 5 kg
